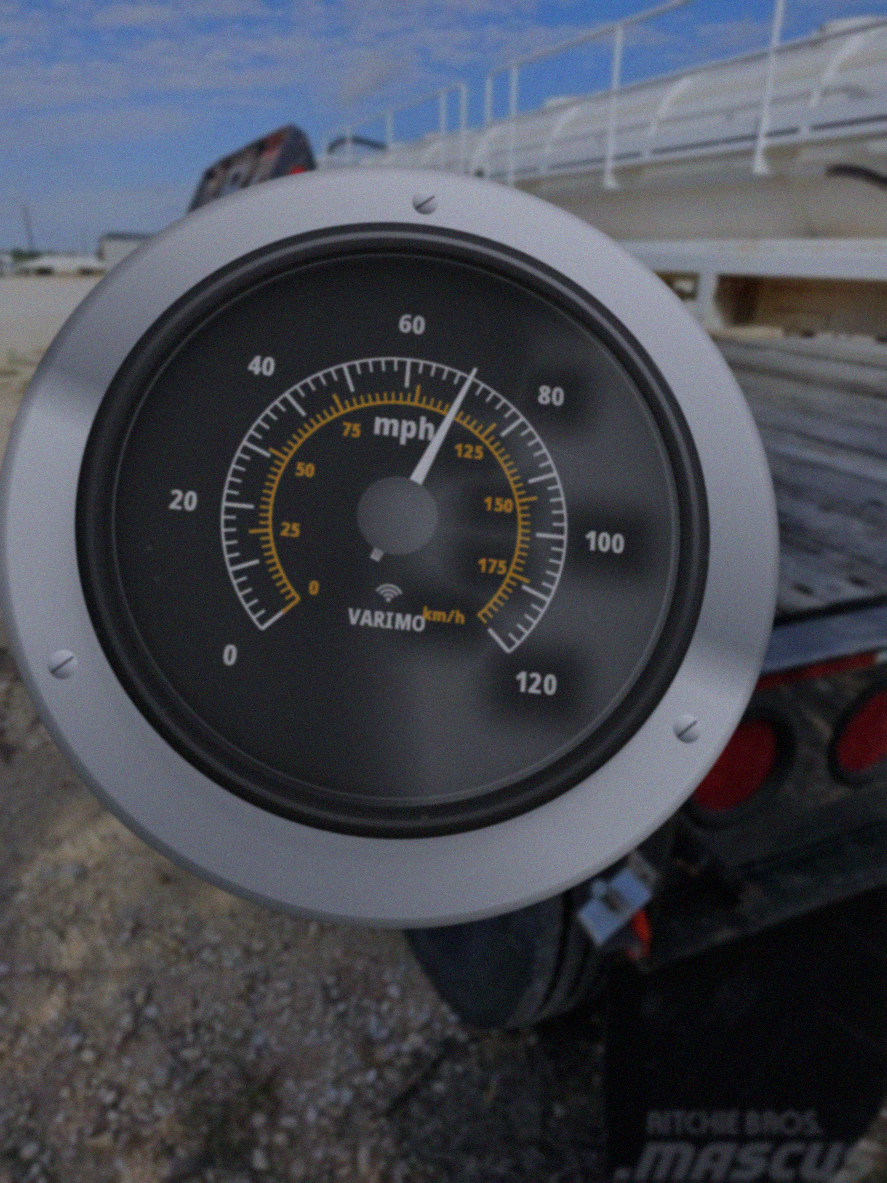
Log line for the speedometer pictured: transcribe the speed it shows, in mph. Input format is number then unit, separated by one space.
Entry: 70 mph
